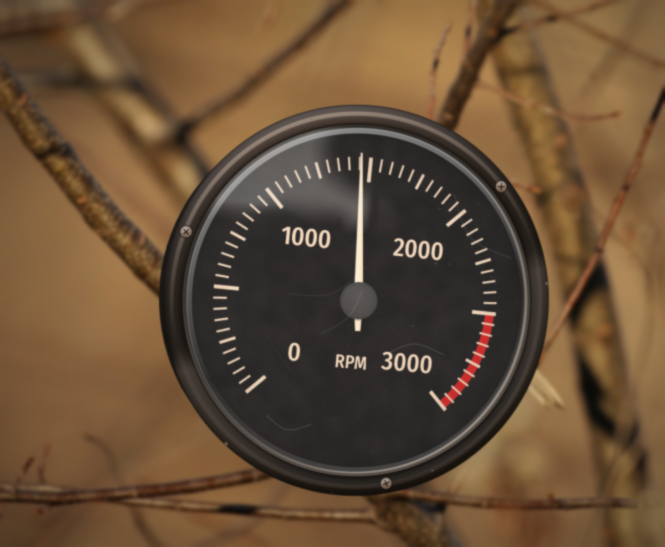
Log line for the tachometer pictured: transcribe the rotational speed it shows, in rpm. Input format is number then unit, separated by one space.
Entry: 1450 rpm
